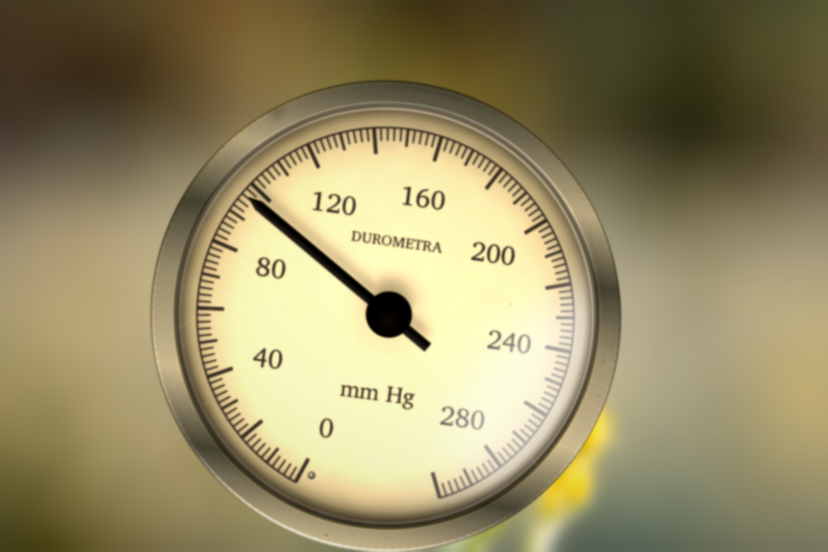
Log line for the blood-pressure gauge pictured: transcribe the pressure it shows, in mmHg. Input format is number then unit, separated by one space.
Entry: 96 mmHg
